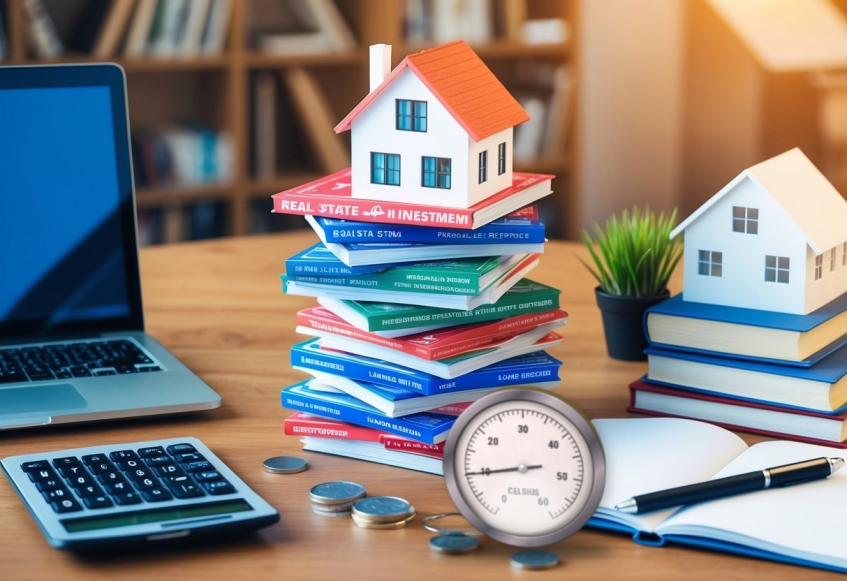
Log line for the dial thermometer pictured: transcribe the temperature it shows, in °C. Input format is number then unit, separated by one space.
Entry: 10 °C
